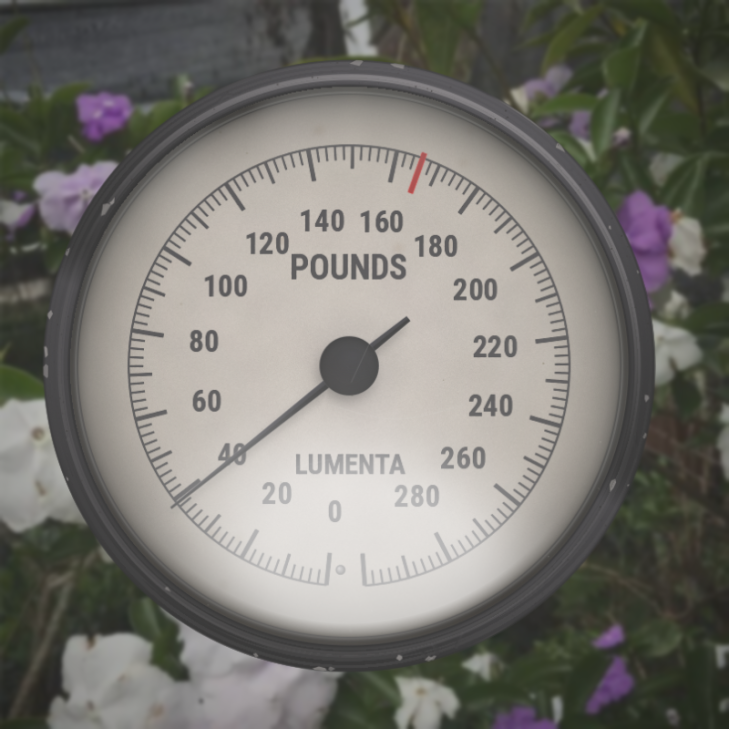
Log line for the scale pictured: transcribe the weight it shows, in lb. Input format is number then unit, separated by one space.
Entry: 39 lb
